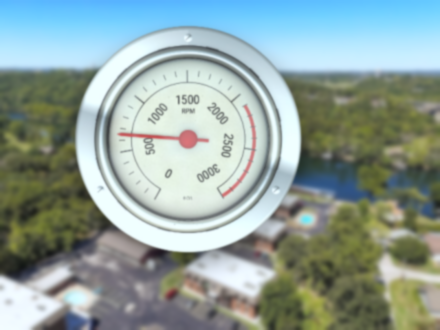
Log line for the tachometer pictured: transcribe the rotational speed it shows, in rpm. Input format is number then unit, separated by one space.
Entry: 650 rpm
